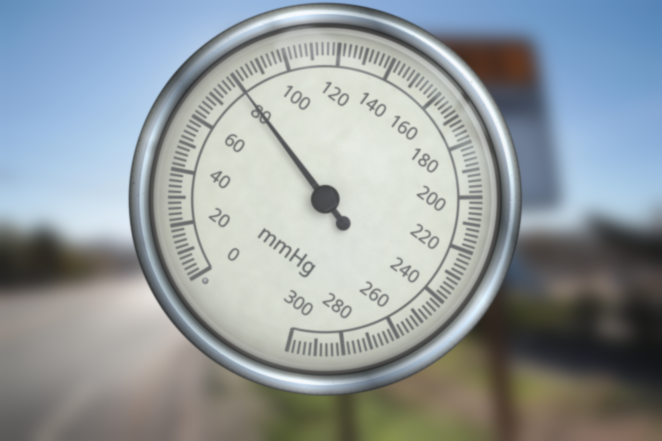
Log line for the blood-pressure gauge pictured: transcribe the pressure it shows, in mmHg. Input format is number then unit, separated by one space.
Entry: 80 mmHg
